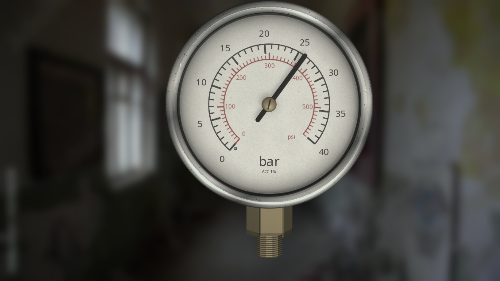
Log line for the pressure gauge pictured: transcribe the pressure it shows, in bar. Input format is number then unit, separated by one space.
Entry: 26 bar
